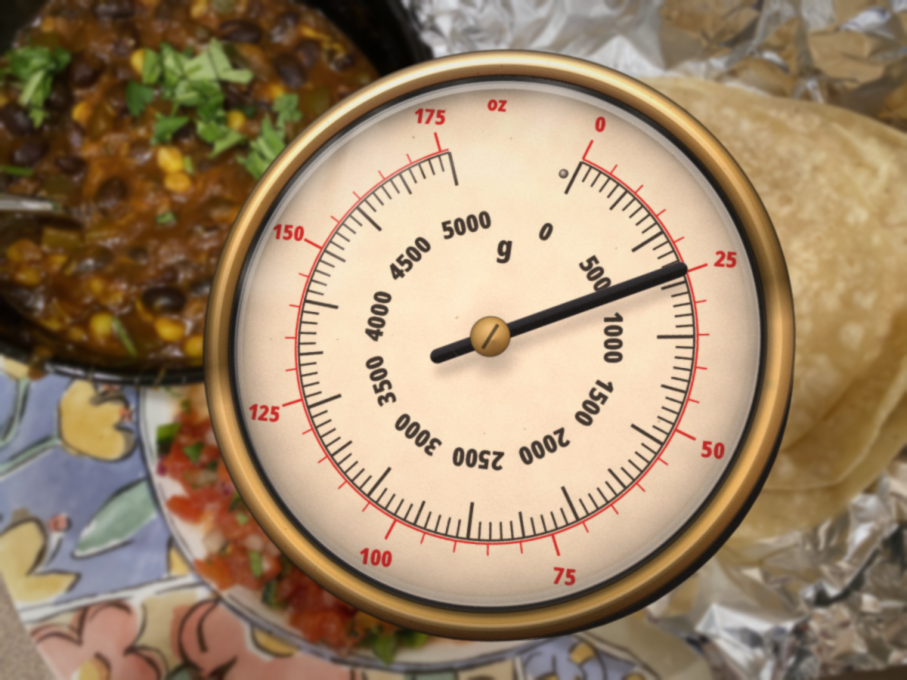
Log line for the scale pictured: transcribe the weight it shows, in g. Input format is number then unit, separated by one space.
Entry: 700 g
